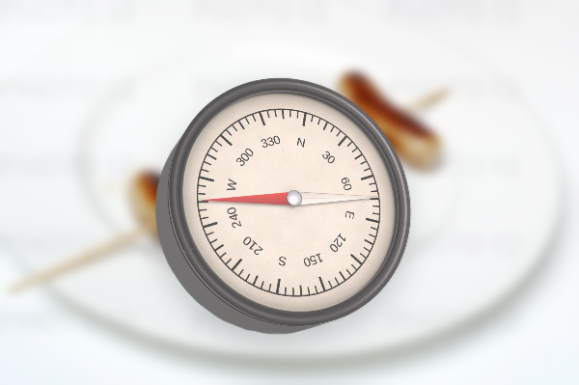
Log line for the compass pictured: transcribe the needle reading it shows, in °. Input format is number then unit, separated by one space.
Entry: 255 °
